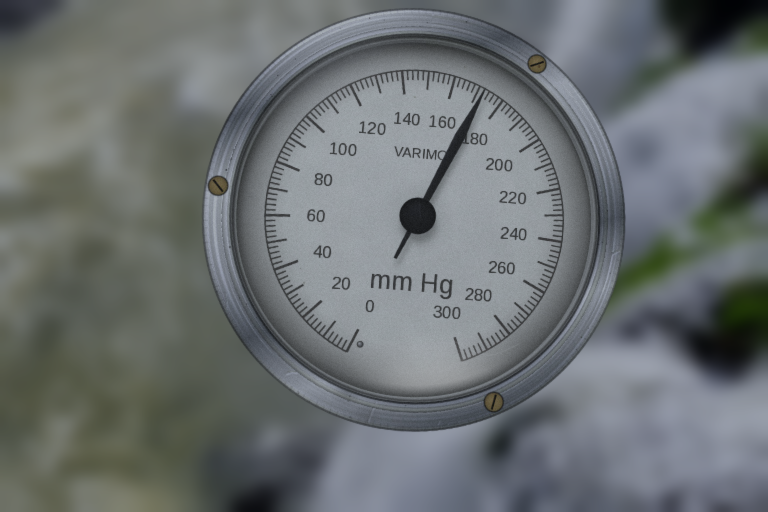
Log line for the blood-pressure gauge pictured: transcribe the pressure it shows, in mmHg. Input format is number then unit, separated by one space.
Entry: 172 mmHg
